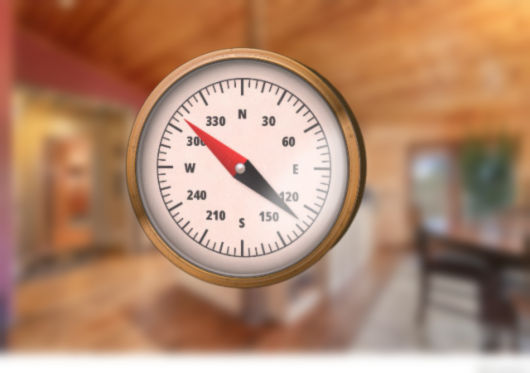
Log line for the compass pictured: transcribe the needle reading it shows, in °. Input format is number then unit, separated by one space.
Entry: 310 °
